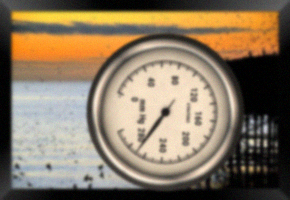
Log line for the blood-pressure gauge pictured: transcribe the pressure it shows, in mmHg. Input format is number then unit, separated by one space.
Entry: 270 mmHg
